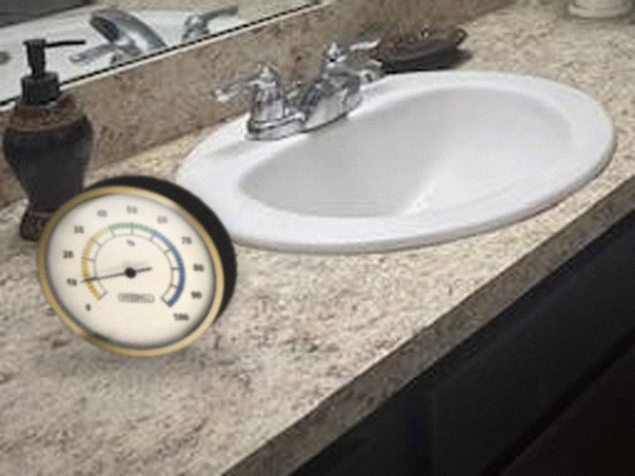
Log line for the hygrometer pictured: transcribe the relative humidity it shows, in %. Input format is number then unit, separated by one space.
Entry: 10 %
